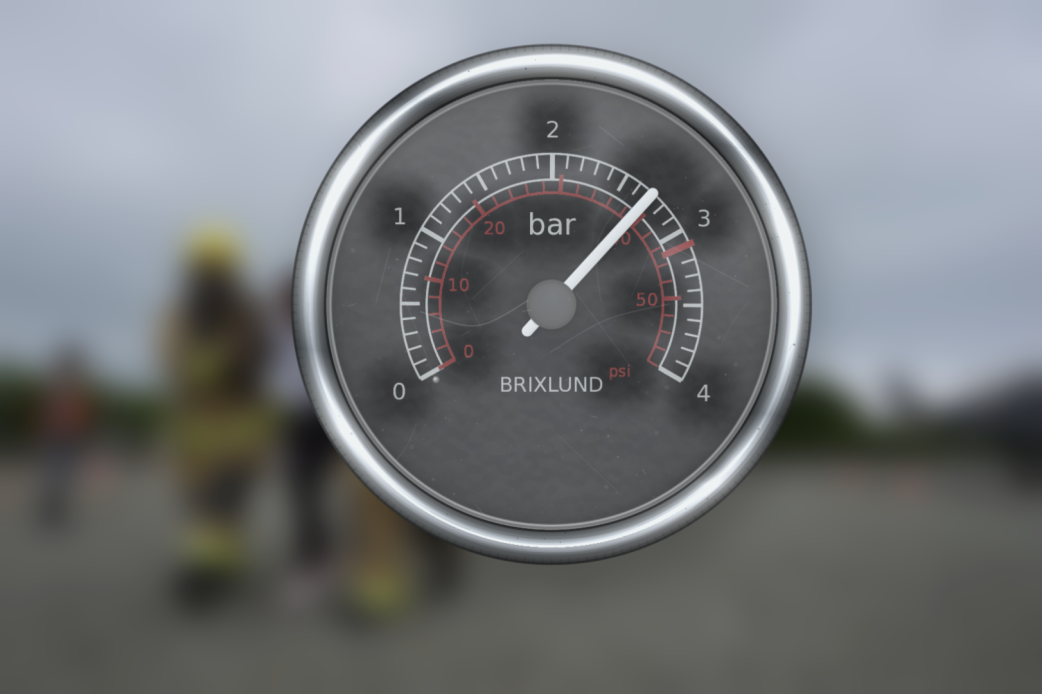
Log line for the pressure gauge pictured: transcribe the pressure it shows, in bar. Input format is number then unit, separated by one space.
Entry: 2.7 bar
